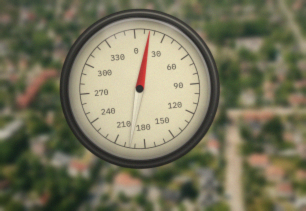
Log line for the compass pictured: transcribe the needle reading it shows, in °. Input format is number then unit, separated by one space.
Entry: 15 °
